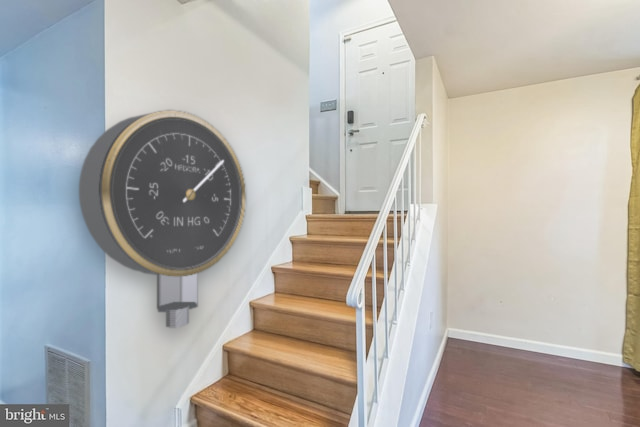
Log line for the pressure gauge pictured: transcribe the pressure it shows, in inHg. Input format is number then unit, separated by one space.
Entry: -10 inHg
